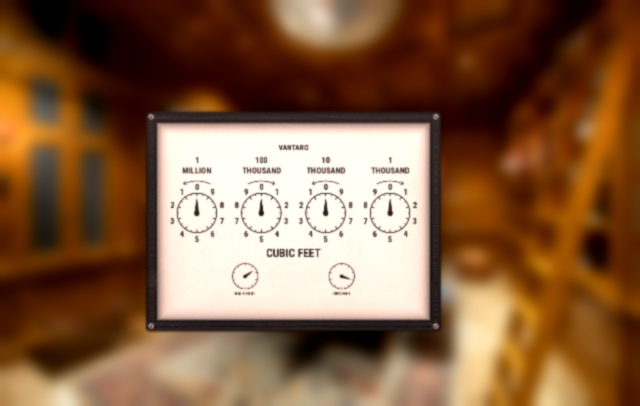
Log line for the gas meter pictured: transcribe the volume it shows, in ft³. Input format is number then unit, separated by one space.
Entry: 0 ft³
